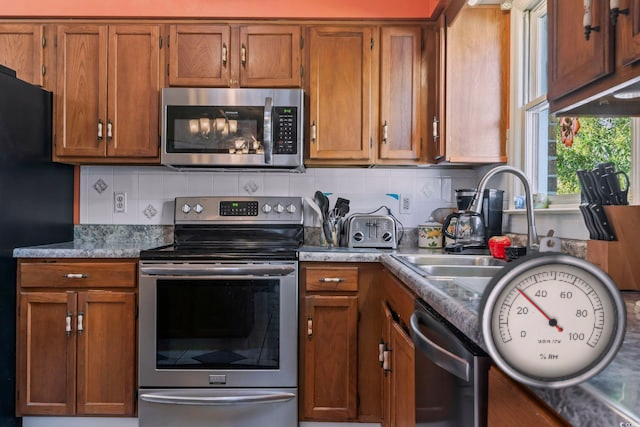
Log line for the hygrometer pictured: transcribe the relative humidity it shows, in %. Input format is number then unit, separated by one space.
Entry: 30 %
